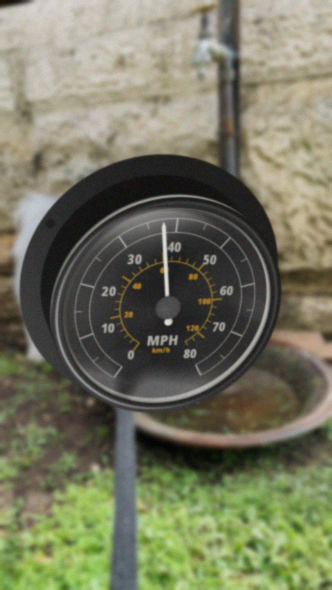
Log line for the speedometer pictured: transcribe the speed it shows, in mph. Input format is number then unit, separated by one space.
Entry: 37.5 mph
